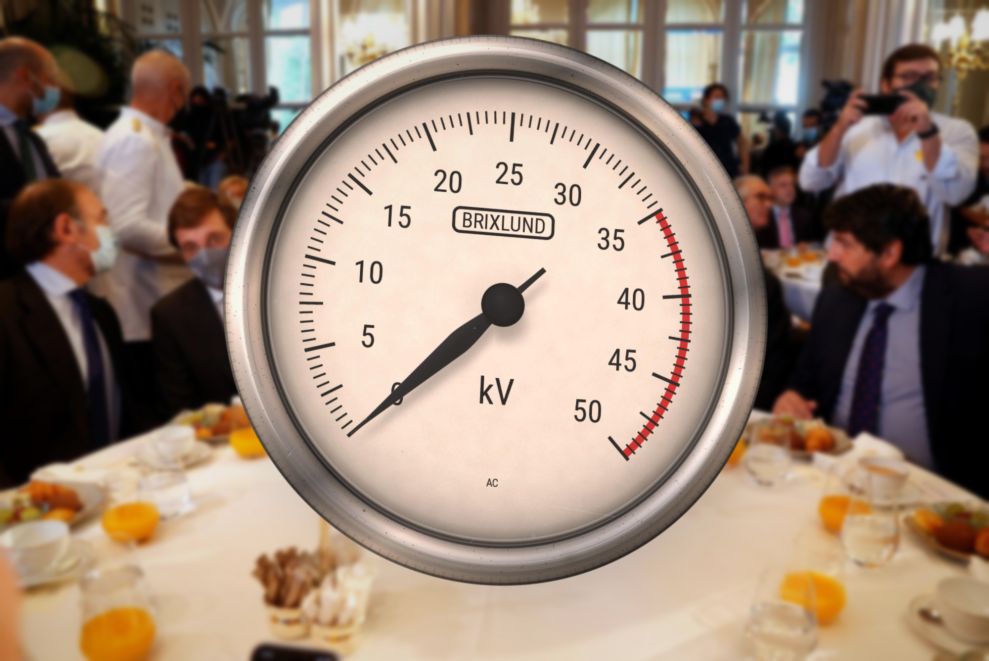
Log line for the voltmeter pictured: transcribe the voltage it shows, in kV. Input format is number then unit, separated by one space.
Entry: 0 kV
